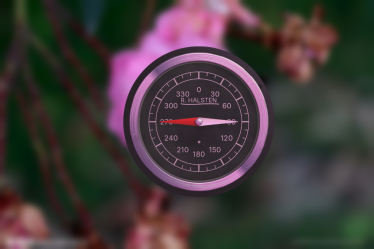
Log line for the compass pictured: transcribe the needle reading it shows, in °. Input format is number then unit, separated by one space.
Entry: 270 °
